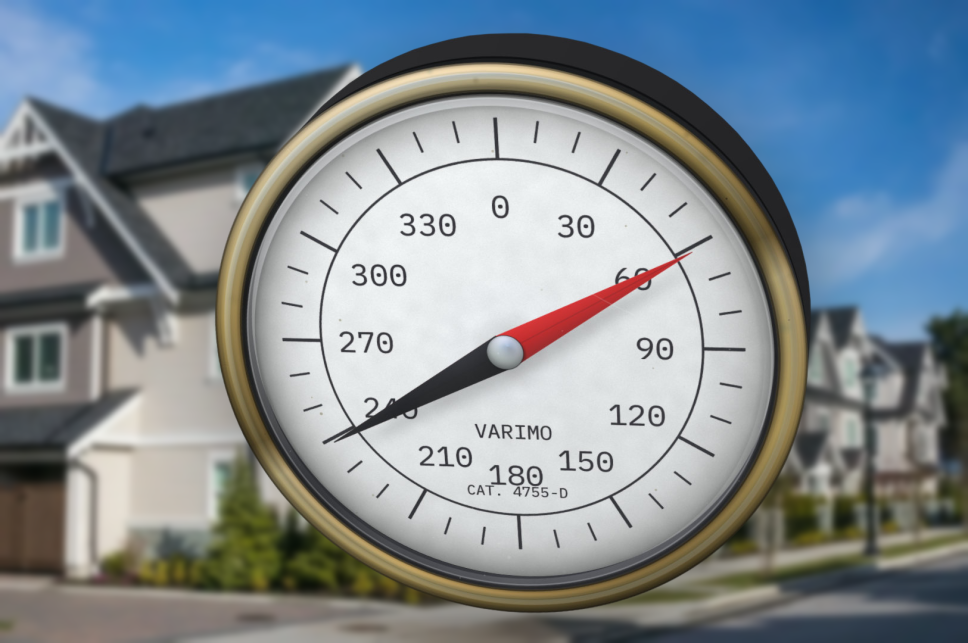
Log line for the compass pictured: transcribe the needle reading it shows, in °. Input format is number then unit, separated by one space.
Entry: 60 °
